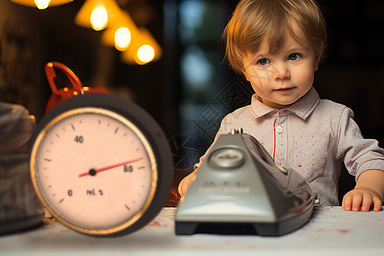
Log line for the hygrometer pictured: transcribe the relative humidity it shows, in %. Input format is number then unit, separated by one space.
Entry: 76 %
